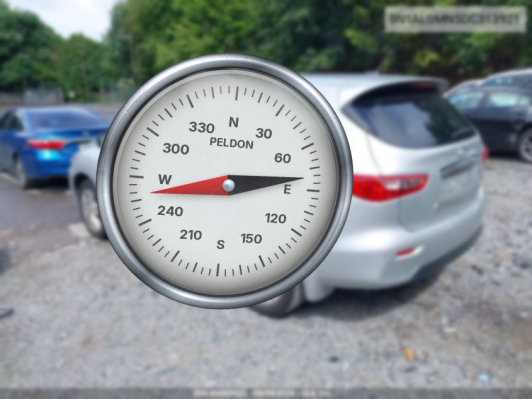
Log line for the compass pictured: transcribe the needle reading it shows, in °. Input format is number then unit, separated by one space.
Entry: 260 °
